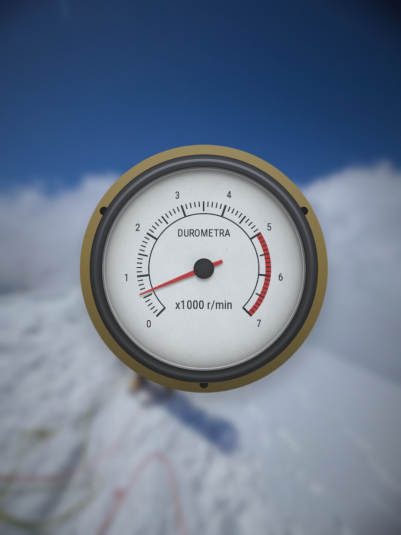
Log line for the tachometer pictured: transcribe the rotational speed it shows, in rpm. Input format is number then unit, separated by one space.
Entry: 600 rpm
